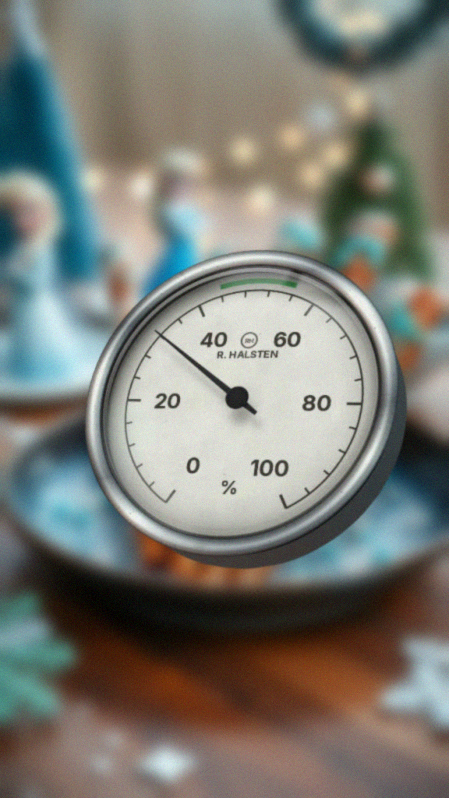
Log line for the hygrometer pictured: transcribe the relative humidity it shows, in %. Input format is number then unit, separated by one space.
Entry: 32 %
